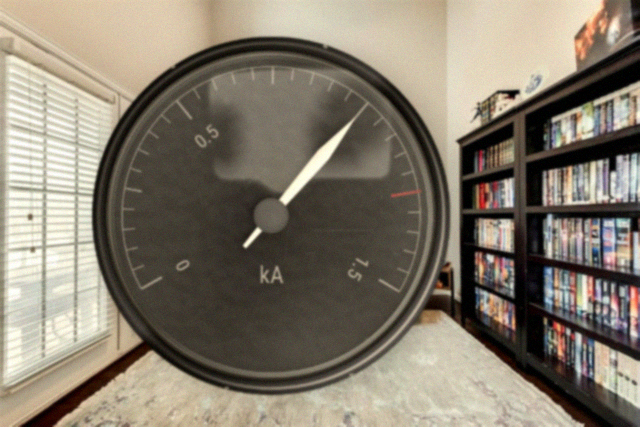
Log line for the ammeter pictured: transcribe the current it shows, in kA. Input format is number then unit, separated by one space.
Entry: 1 kA
